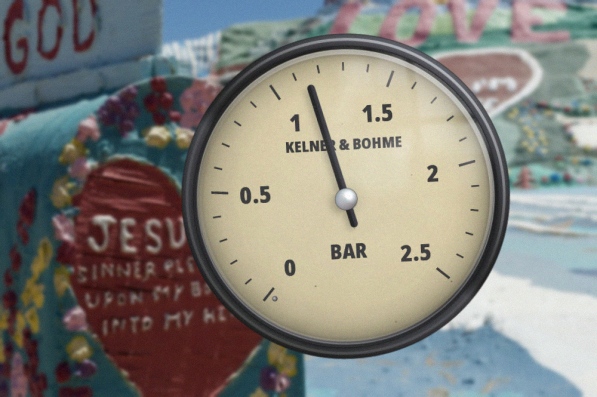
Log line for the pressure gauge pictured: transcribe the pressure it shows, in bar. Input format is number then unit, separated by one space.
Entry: 1.15 bar
